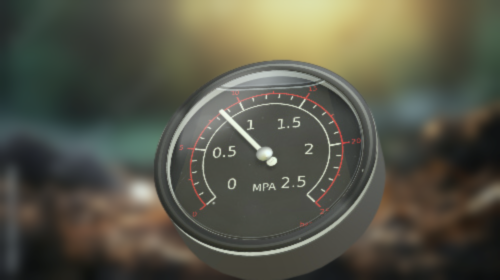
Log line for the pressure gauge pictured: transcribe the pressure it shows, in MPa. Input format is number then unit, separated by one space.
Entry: 0.85 MPa
